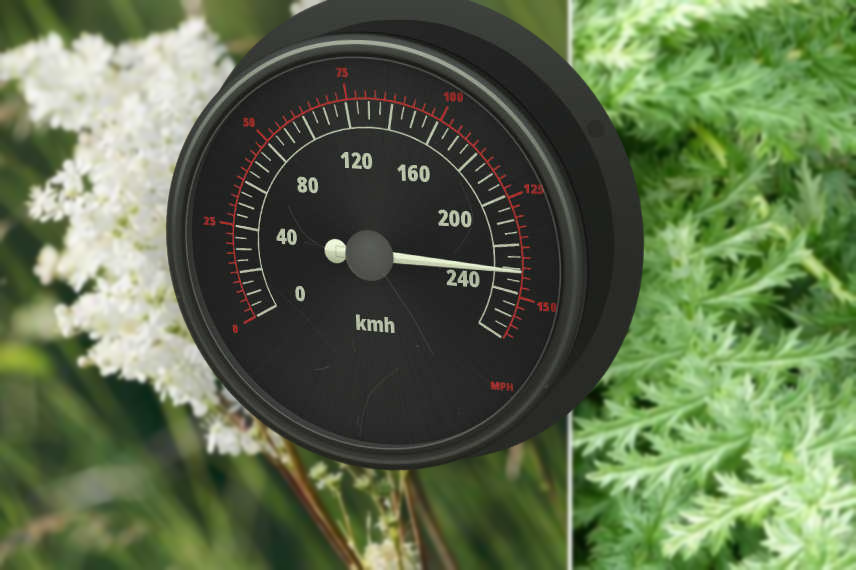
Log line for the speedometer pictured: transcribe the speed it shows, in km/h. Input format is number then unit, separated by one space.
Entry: 230 km/h
